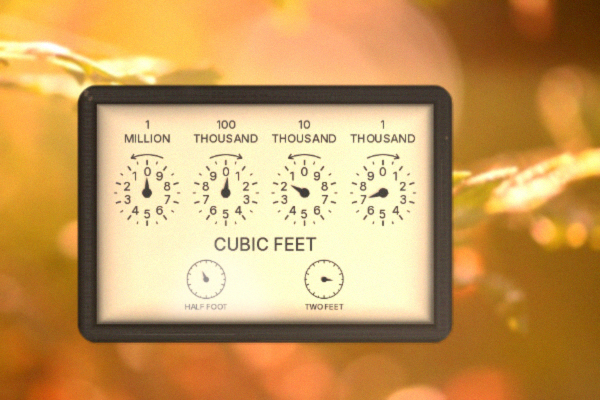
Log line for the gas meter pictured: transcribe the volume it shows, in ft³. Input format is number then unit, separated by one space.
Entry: 1700 ft³
